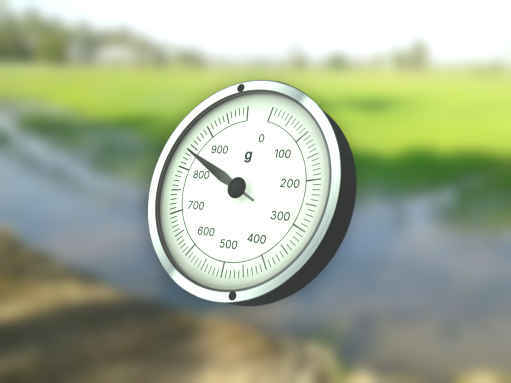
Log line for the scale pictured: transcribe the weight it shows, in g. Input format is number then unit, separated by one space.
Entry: 840 g
